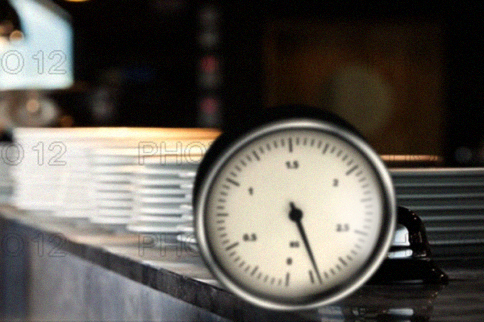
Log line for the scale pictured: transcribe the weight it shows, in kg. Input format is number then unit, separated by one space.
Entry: 2.95 kg
